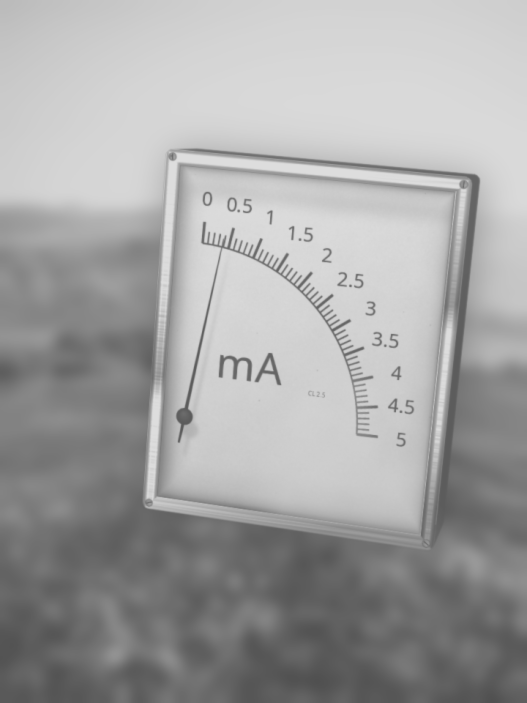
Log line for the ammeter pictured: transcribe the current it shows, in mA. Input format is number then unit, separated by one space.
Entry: 0.4 mA
